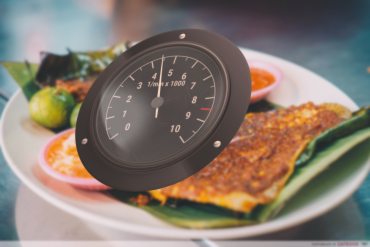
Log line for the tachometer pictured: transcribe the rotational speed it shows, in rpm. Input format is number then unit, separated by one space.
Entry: 4500 rpm
